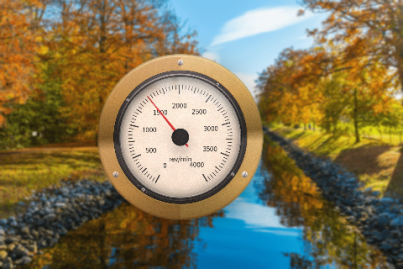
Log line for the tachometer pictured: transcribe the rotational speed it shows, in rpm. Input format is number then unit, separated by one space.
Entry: 1500 rpm
